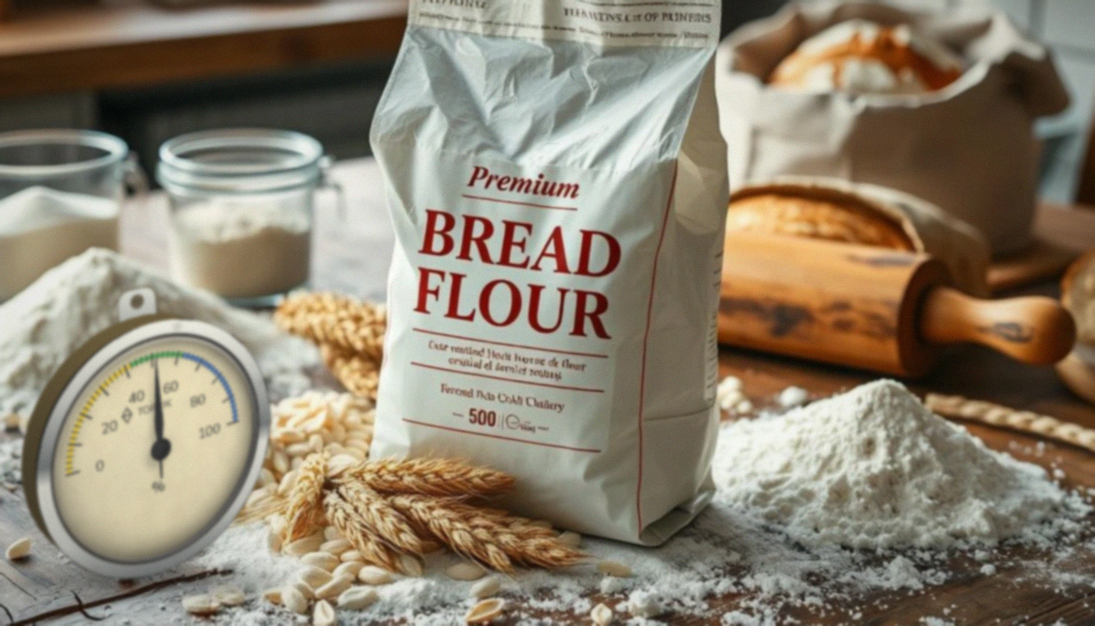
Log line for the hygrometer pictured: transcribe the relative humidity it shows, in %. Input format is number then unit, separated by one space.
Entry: 50 %
